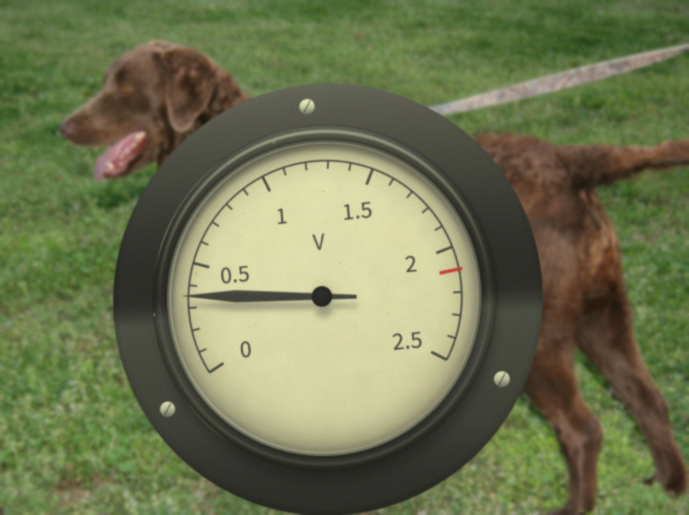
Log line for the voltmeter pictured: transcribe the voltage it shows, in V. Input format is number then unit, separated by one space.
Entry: 0.35 V
